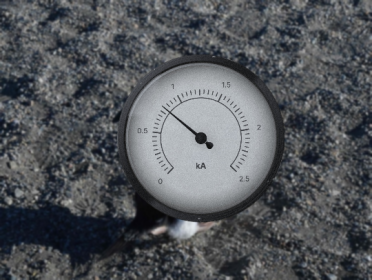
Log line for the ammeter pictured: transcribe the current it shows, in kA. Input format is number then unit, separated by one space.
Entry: 0.8 kA
